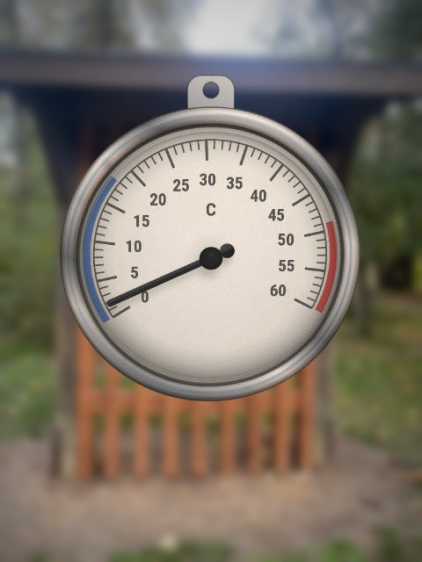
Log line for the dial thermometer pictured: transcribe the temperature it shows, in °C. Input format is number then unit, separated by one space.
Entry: 2 °C
